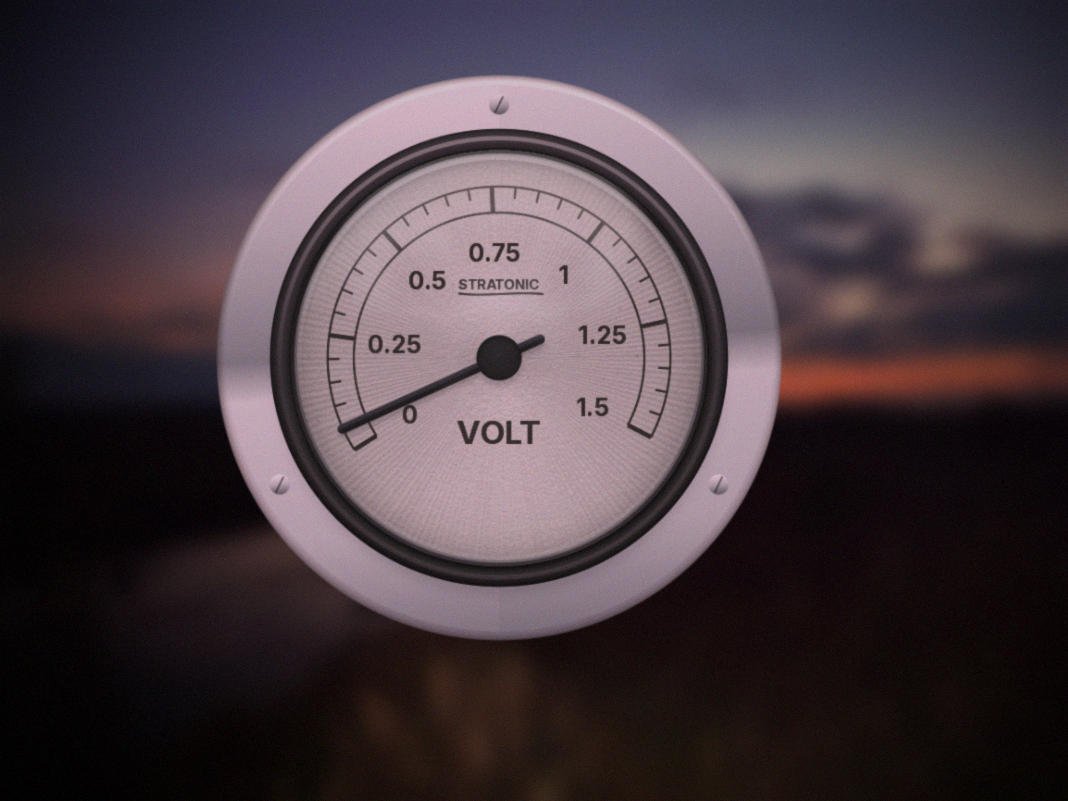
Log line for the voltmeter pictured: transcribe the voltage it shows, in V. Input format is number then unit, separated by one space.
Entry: 0.05 V
